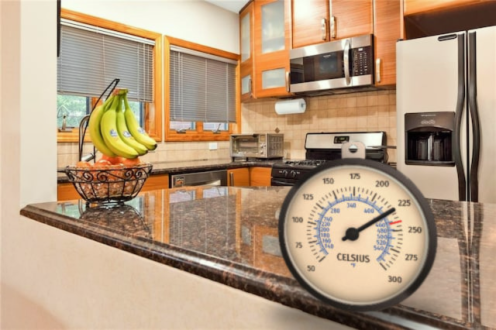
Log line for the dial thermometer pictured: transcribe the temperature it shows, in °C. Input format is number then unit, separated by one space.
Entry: 225 °C
